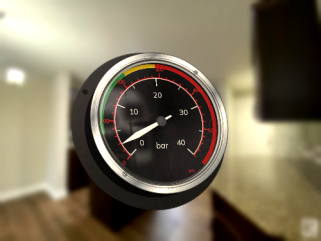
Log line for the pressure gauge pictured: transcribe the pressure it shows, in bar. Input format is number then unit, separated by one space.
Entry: 2.5 bar
